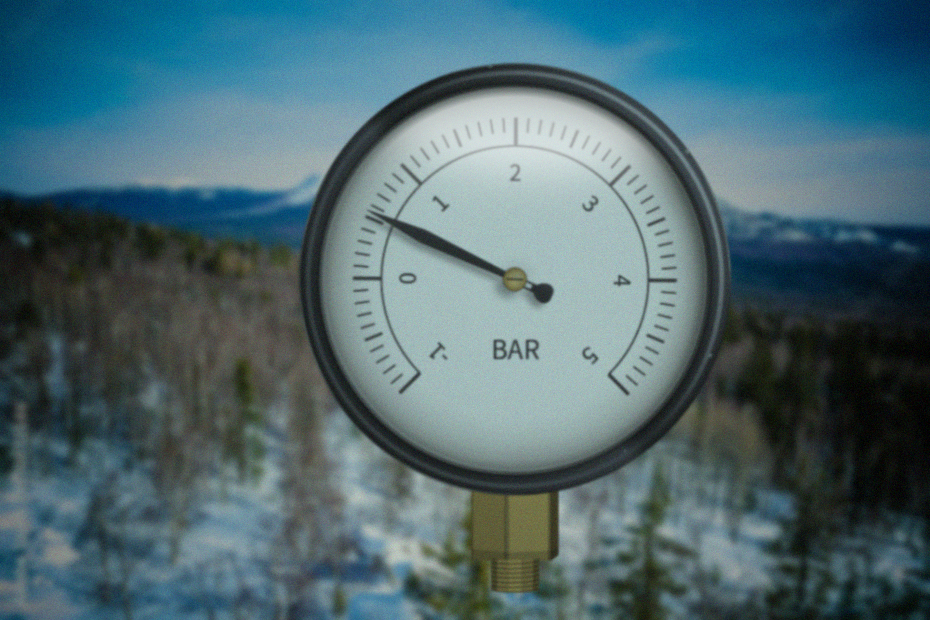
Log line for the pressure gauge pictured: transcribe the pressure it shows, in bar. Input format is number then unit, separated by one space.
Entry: 0.55 bar
